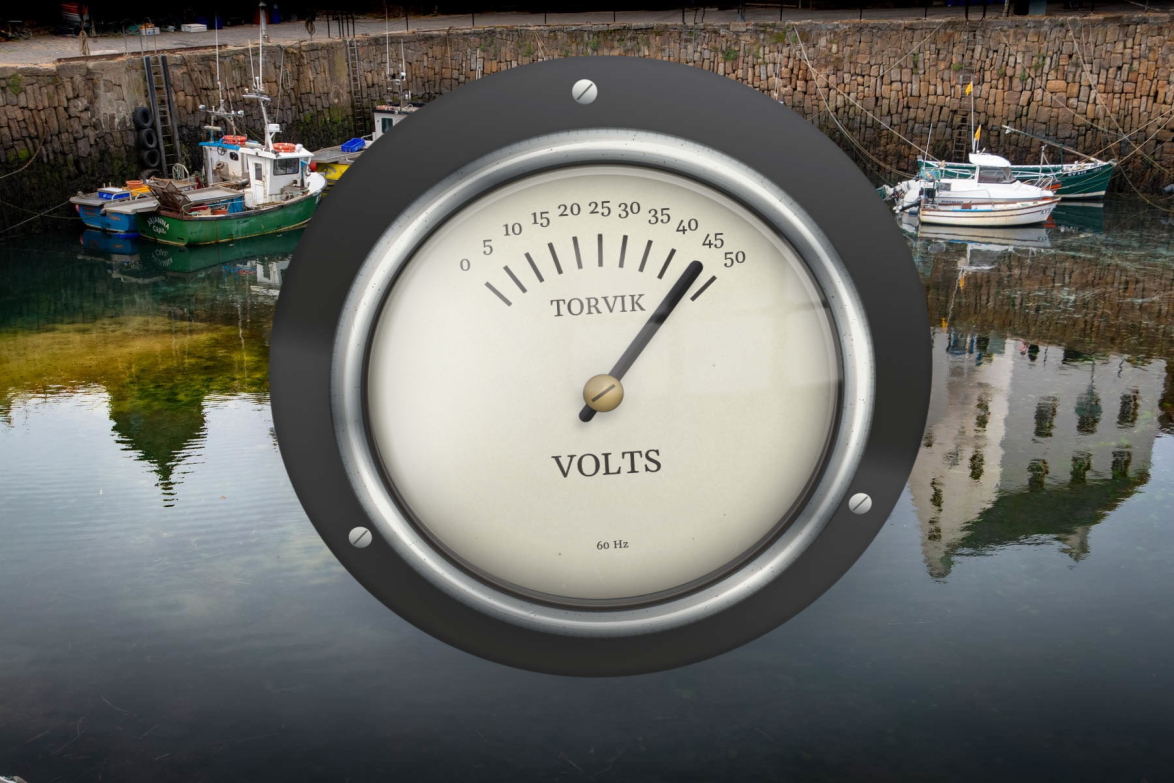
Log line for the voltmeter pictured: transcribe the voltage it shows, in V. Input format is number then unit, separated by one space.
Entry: 45 V
